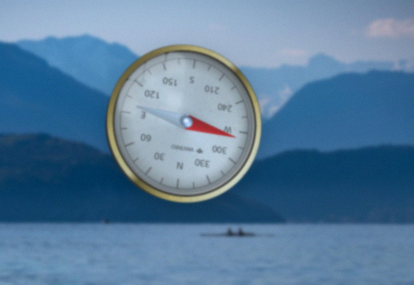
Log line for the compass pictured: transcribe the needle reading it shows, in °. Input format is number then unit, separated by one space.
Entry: 277.5 °
